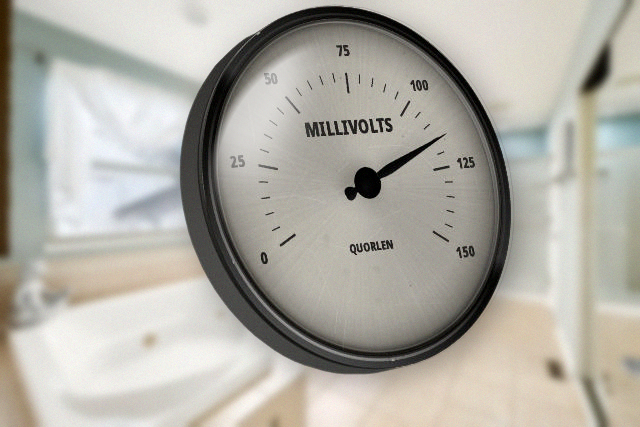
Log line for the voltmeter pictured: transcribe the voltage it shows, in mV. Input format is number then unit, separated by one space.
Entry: 115 mV
